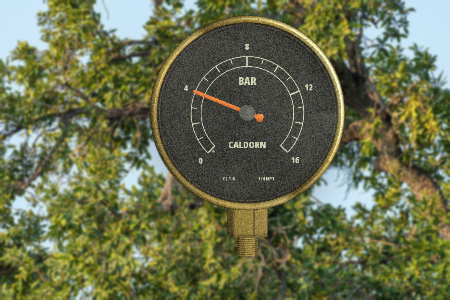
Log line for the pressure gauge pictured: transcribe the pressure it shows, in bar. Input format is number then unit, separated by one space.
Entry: 4 bar
